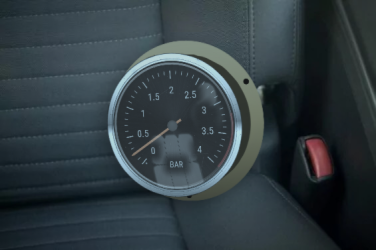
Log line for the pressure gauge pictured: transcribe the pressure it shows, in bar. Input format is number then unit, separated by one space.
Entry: 0.2 bar
